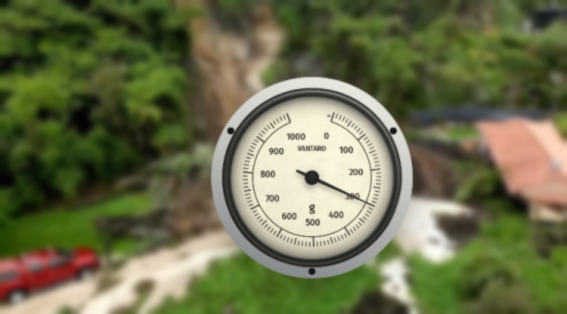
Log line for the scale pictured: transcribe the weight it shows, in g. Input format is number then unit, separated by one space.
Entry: 300 g
